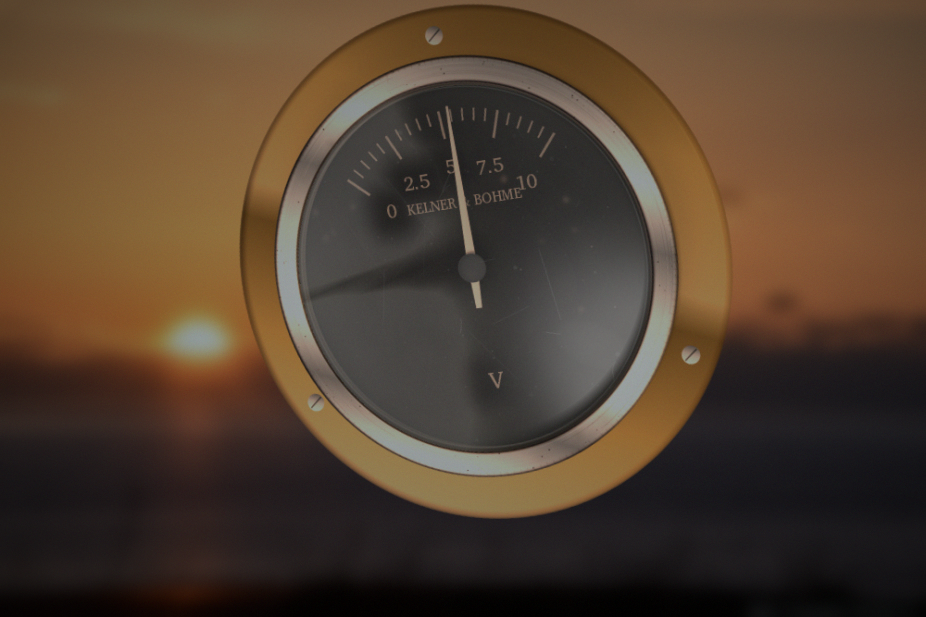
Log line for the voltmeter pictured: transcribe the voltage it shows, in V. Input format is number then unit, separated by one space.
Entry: 5.5 V
